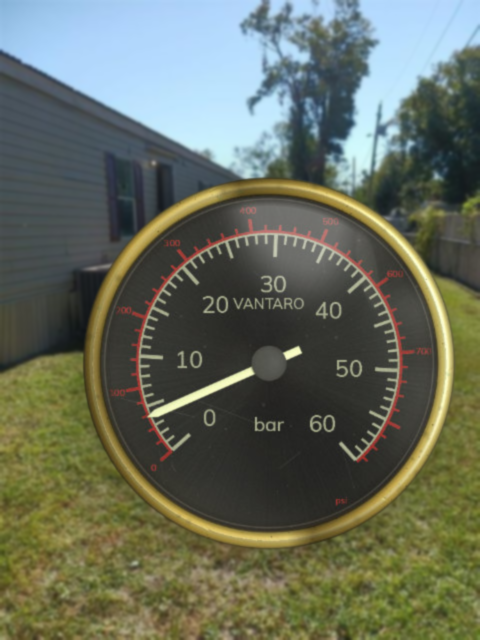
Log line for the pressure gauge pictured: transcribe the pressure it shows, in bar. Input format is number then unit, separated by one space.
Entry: 4 bar
